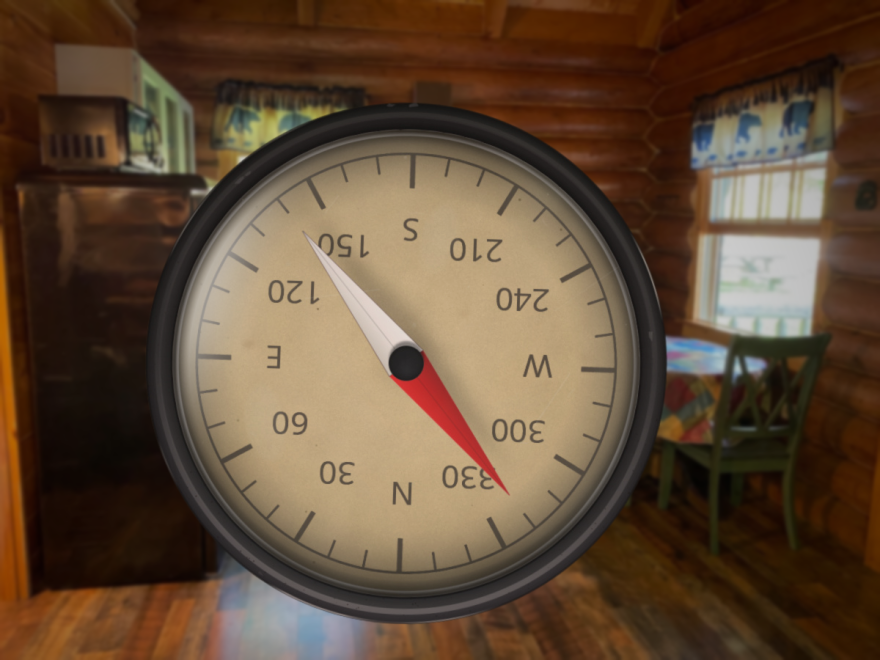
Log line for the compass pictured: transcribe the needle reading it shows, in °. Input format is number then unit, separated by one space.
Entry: 320 °
